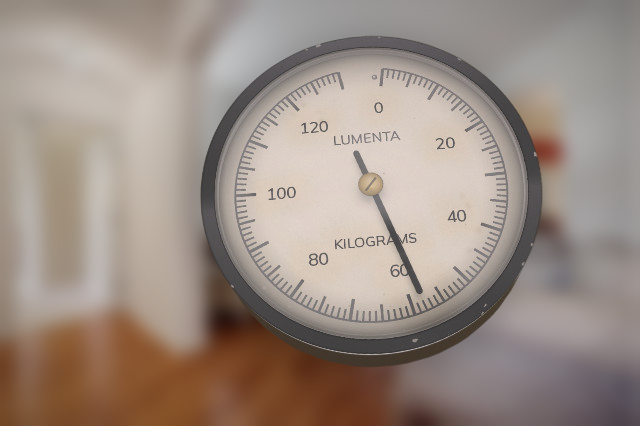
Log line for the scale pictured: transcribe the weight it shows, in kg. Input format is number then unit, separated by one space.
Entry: 58 kg
